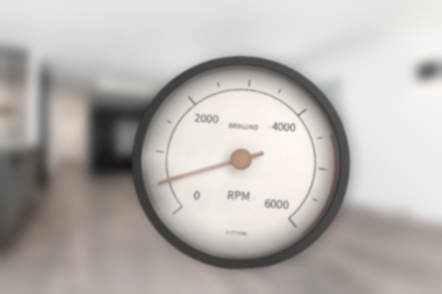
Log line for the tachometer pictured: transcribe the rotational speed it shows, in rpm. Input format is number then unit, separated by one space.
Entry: 500 rpm
